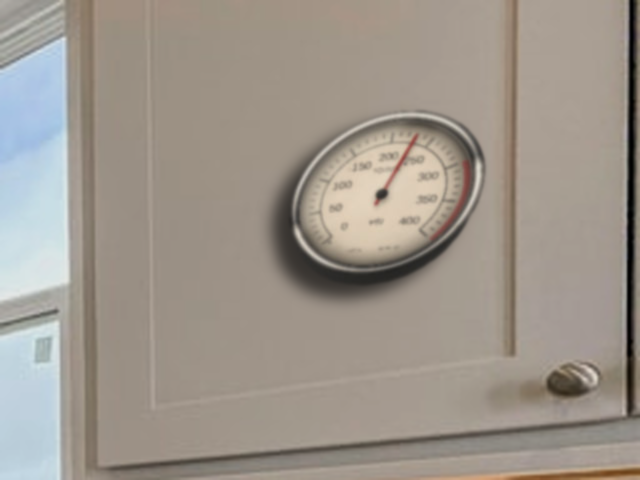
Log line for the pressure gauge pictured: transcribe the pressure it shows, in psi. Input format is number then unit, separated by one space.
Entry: 230 psi
